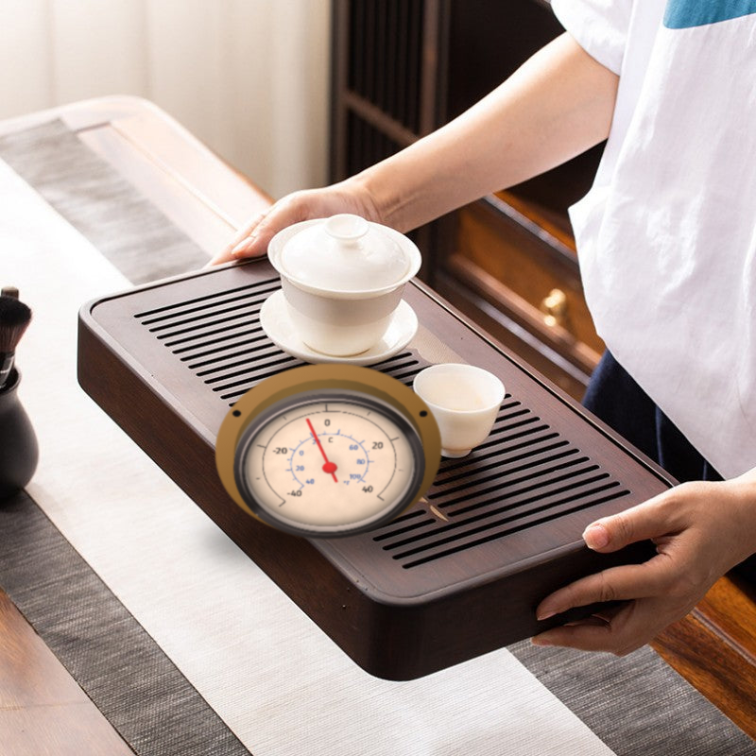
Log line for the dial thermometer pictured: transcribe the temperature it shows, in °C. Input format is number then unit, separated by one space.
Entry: -5 °C
